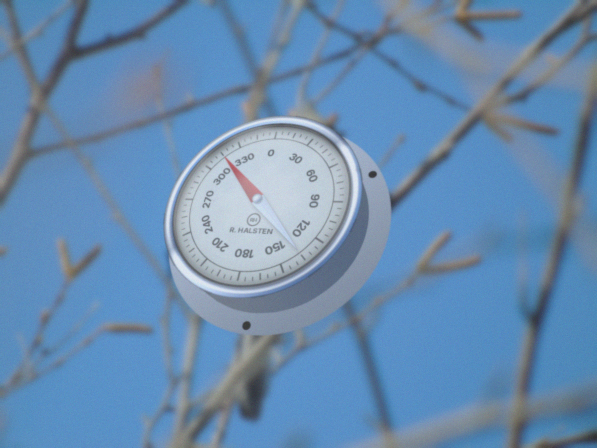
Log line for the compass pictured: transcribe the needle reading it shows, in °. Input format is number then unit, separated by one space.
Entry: 315 °
